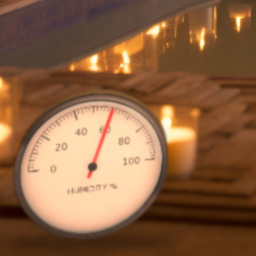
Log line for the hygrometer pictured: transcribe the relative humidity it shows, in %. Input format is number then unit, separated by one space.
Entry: 60 %
